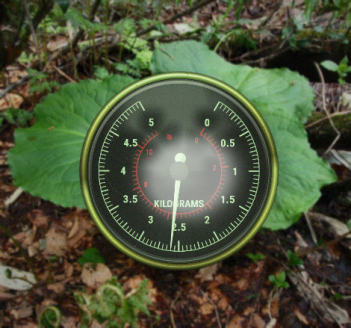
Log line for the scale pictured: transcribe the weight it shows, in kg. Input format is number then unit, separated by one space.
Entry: 2.6 kg
